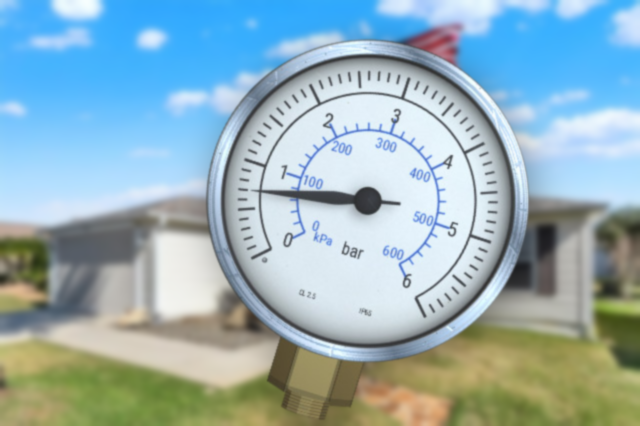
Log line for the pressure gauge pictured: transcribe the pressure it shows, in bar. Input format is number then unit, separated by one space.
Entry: 0.7 bar
